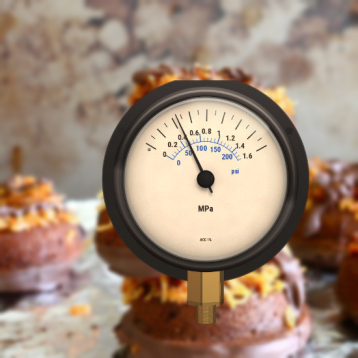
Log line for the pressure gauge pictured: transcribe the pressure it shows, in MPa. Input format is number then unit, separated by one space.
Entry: 0.45 MPa
